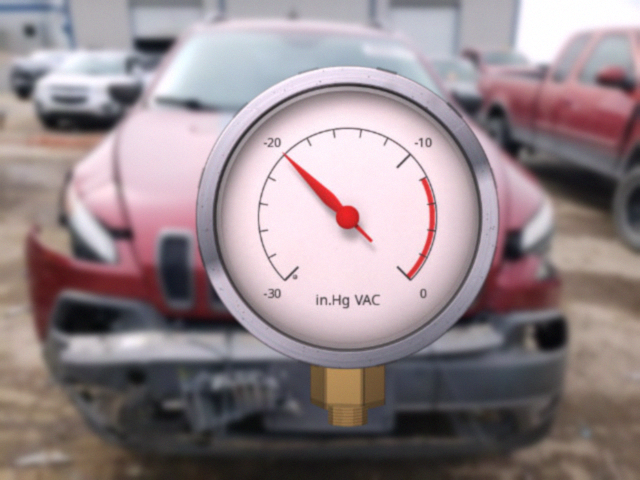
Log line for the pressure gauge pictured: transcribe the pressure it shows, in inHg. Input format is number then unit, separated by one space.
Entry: -20 inHg
